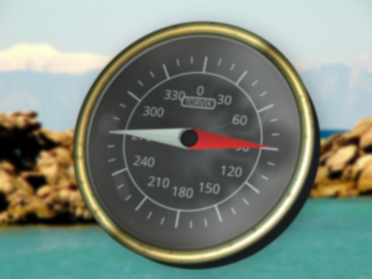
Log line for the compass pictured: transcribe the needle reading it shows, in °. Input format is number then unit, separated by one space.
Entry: 90 °
